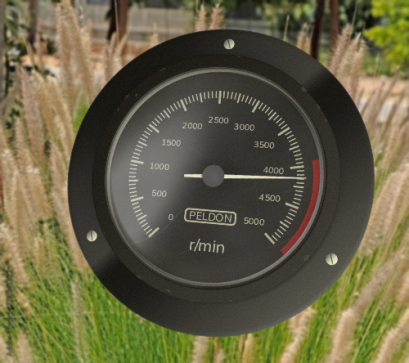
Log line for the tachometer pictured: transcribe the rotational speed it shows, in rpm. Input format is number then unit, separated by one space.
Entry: 4150 rpm
